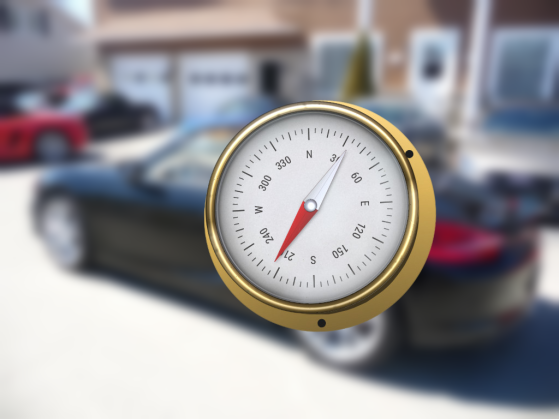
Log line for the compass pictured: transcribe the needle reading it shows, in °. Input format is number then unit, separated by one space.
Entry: 215 °
